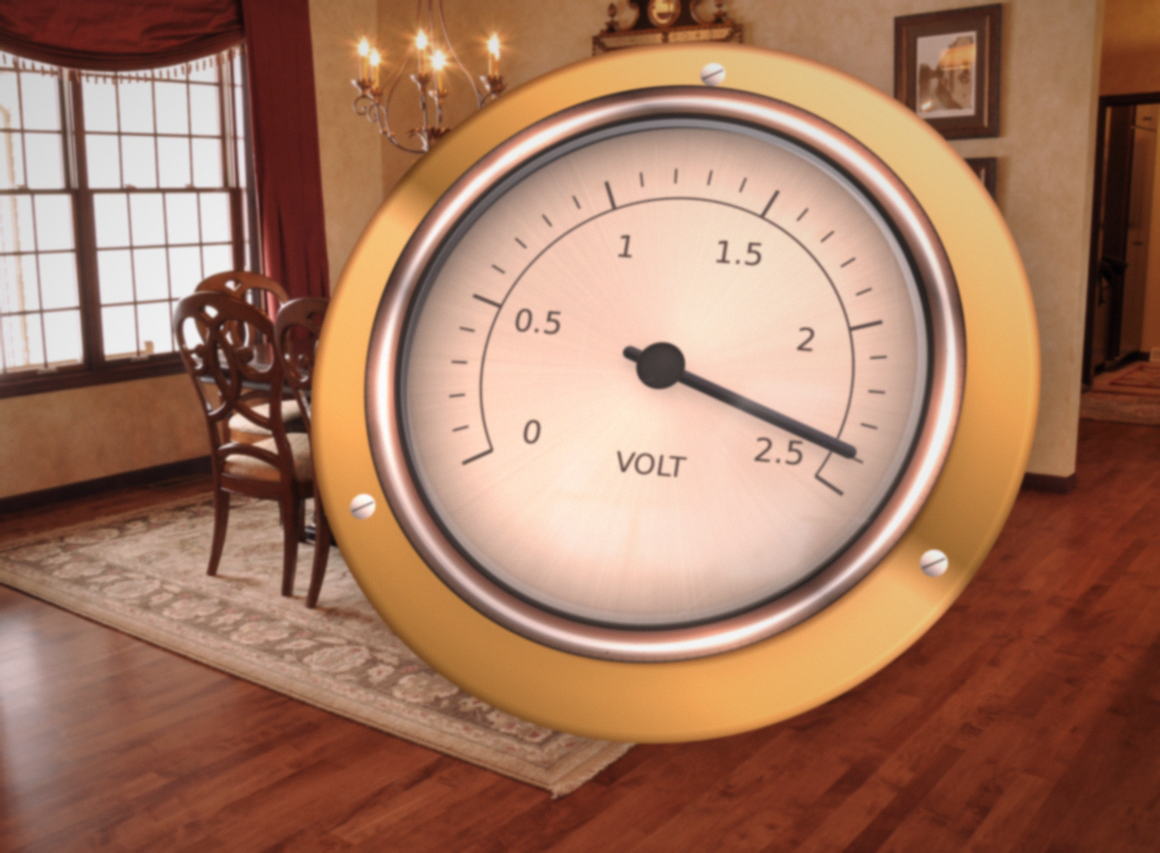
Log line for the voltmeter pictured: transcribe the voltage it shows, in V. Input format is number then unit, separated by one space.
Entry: 2.4 V
